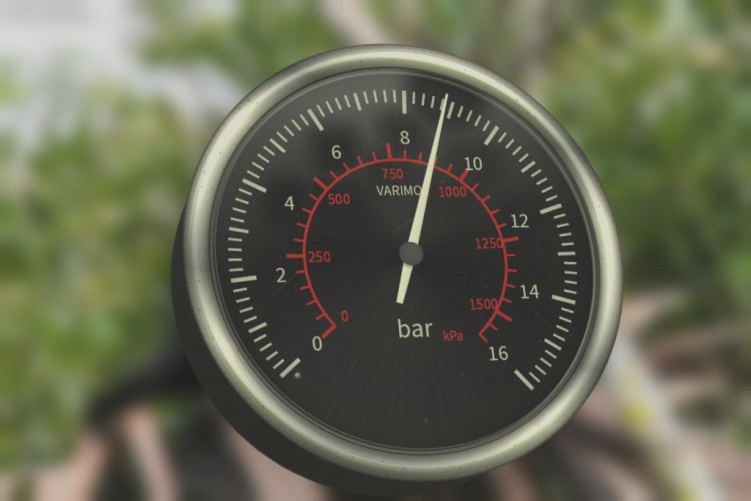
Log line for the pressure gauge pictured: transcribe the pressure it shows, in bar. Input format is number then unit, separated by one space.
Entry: 8.8 bar
